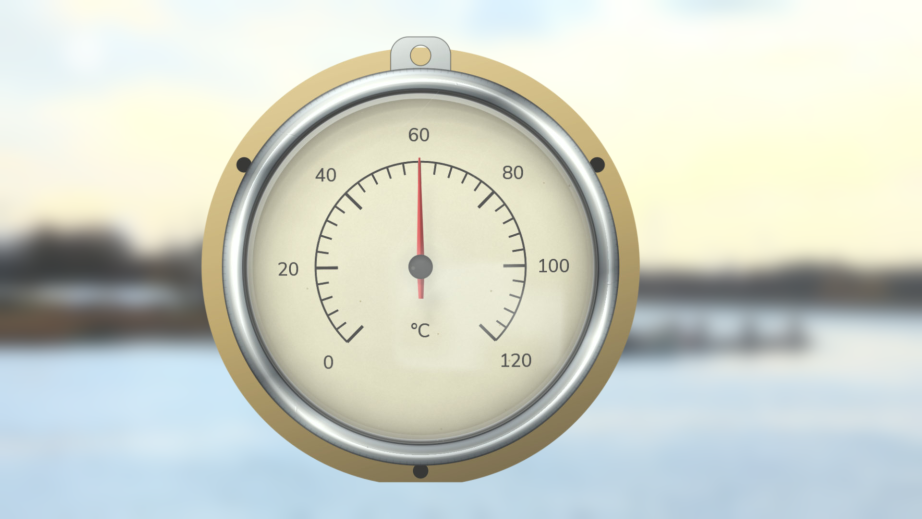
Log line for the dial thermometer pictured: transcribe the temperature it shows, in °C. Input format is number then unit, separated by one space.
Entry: 60 °C
